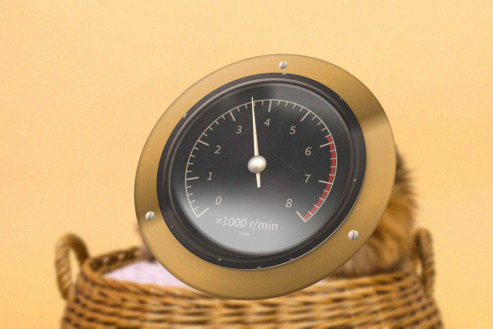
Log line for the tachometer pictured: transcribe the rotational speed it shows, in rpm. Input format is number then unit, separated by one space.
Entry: 3600 rpm
